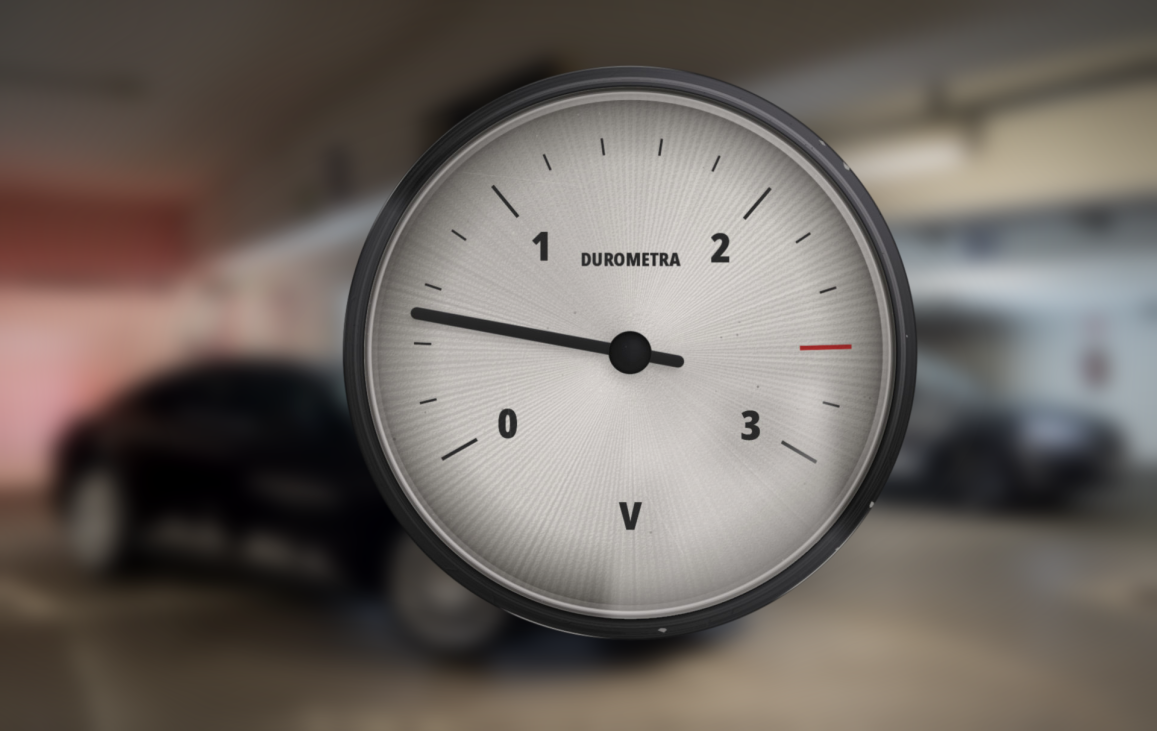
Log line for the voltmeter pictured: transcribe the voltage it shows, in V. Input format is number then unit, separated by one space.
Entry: 0.5 V
